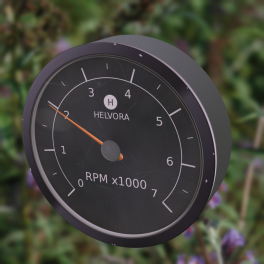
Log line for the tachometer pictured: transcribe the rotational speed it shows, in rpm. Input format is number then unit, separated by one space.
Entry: 2000 rpm
